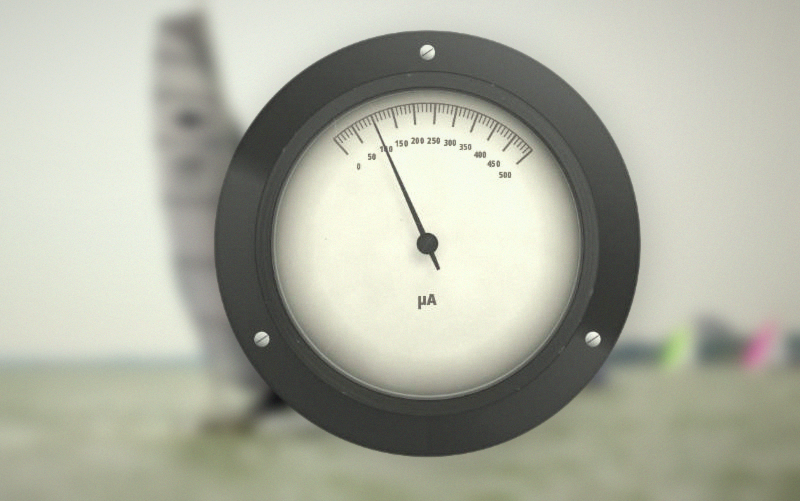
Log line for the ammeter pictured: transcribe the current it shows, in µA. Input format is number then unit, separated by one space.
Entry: 100 µA
